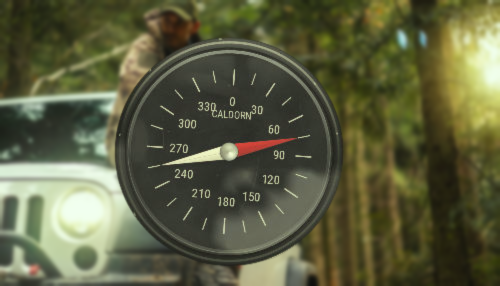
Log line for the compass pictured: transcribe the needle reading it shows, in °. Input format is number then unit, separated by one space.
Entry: 75 °
